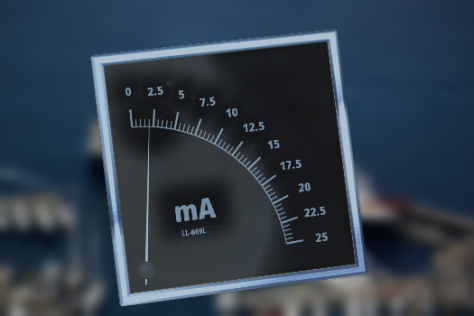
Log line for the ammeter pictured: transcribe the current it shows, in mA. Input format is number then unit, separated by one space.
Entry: 2 mA
